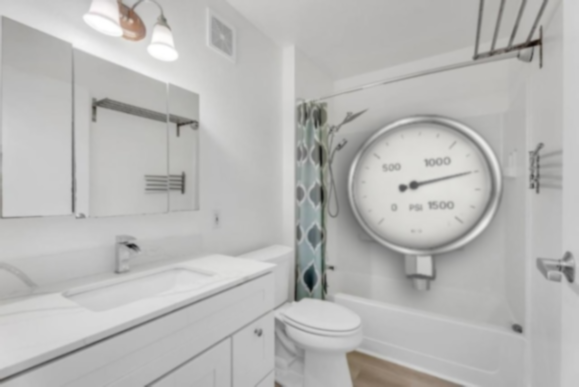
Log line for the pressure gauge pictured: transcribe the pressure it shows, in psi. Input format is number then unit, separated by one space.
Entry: 1200 psi
